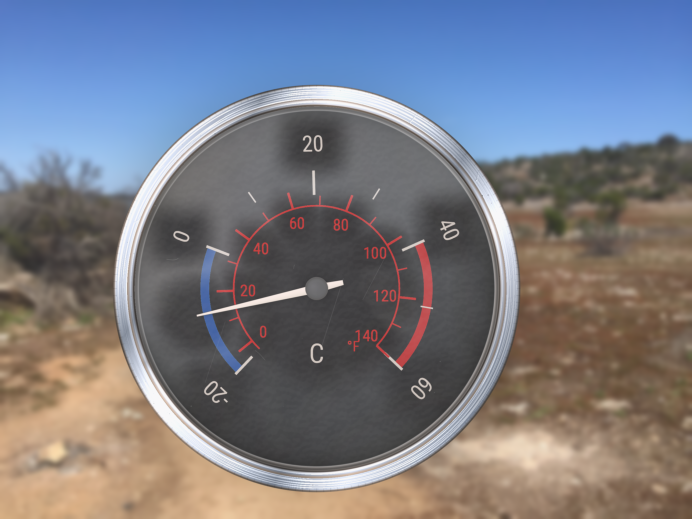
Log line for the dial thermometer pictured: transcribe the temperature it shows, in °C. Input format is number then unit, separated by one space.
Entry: -10 °C
